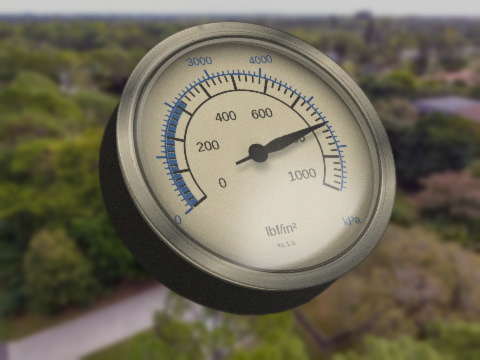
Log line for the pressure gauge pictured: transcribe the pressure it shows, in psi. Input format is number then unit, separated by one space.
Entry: 800 psi
